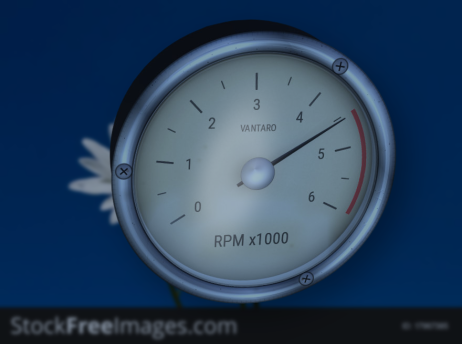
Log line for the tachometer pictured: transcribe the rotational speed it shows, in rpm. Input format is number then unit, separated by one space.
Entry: 4500 rpm
